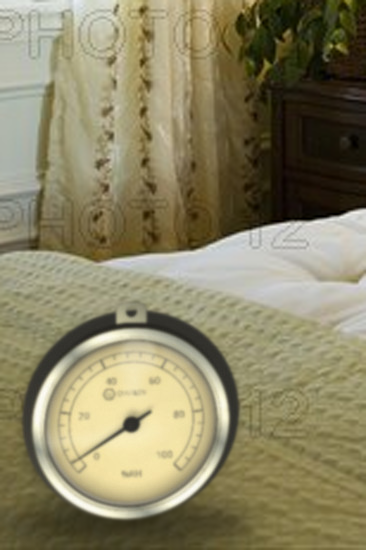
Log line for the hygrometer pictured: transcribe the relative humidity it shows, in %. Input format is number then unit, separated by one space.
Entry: 4 %
